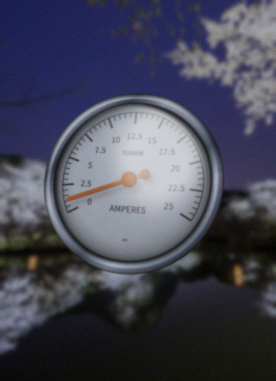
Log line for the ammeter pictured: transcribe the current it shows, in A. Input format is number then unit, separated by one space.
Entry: 1 A
